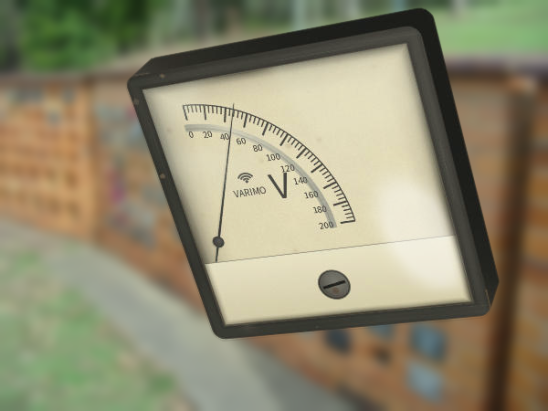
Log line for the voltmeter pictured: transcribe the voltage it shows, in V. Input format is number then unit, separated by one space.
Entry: 48 V
